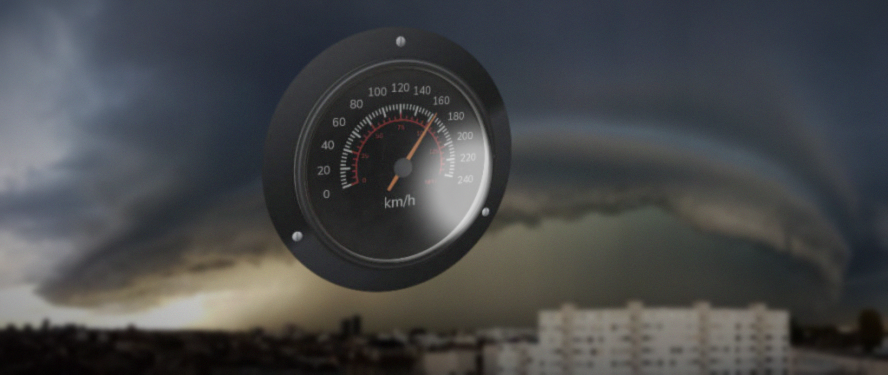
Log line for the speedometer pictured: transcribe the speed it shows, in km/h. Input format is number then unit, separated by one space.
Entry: 160 km/h
